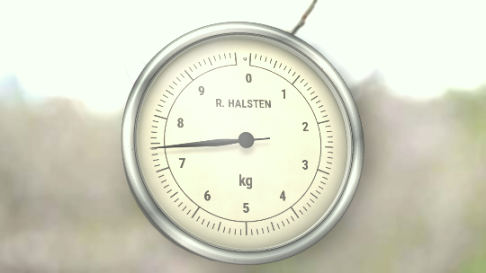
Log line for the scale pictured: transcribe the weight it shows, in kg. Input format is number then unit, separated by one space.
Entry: 7.4 kg
